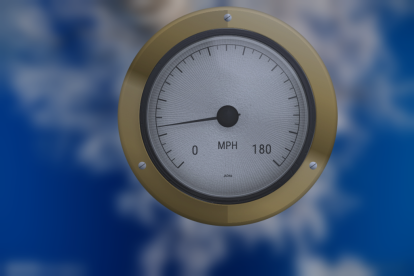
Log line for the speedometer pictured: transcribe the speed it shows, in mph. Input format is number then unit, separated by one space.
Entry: 25 mph
